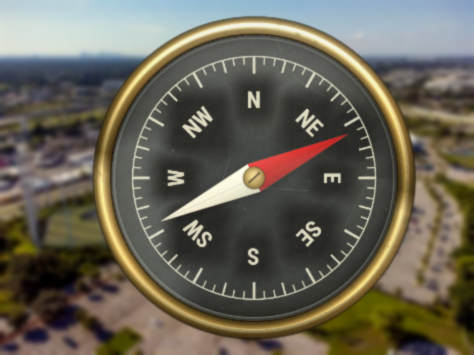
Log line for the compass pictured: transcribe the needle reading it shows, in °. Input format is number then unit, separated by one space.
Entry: 65 °
